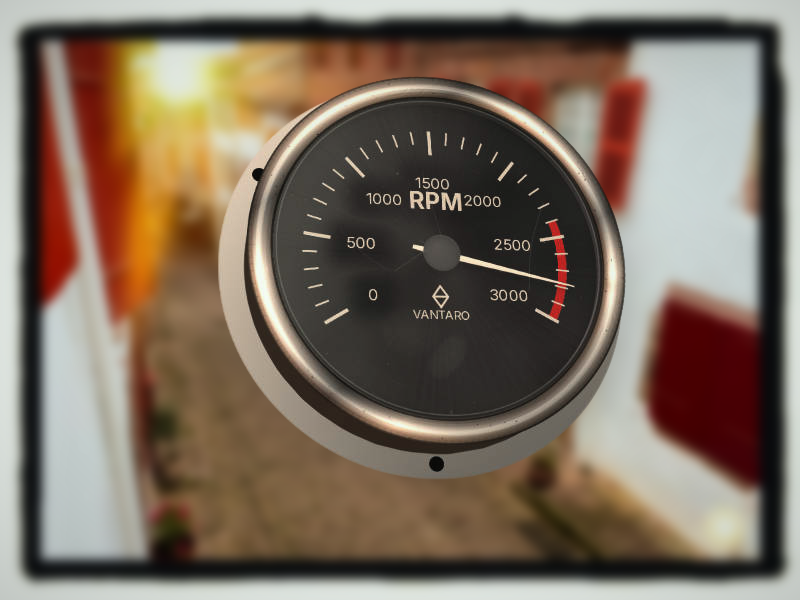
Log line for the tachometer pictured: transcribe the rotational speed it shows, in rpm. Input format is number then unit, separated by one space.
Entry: 2800 rpm
